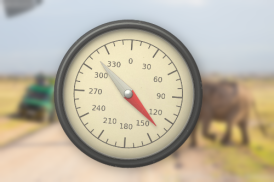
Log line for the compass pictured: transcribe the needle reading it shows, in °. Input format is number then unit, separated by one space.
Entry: 135 °
